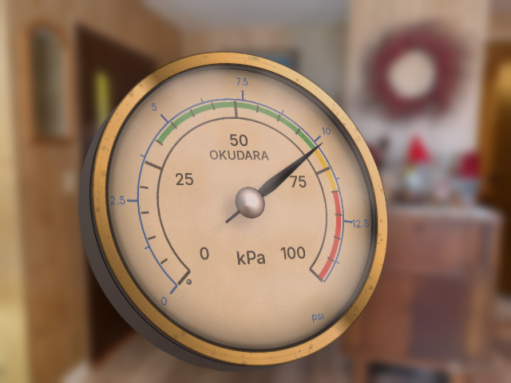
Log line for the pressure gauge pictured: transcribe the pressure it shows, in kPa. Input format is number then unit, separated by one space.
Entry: 70 kPa
